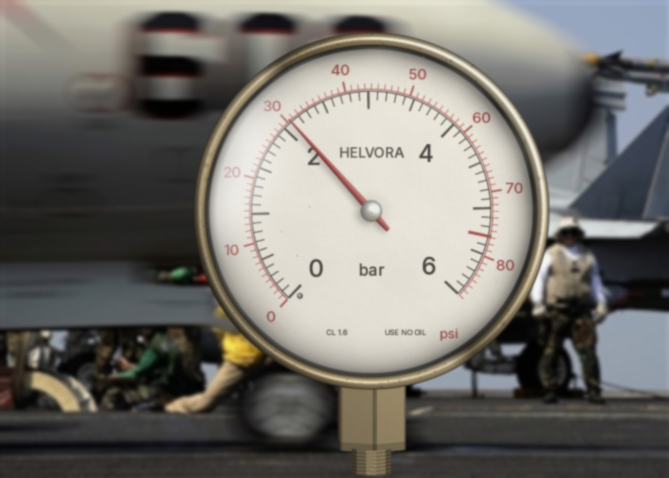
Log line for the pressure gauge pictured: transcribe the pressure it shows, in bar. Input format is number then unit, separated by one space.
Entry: 2.1 bar
